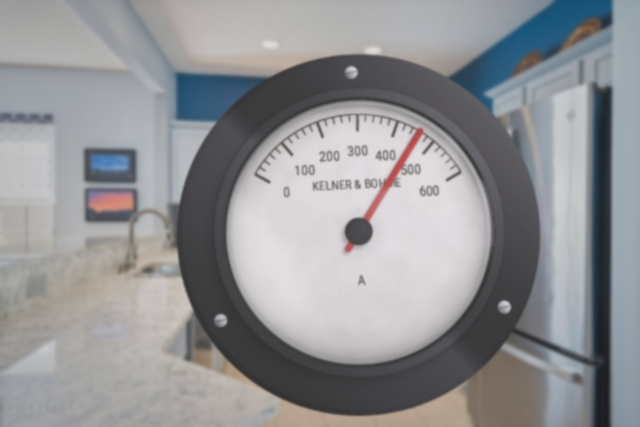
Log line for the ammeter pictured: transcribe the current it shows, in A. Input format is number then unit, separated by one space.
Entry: 460 A
